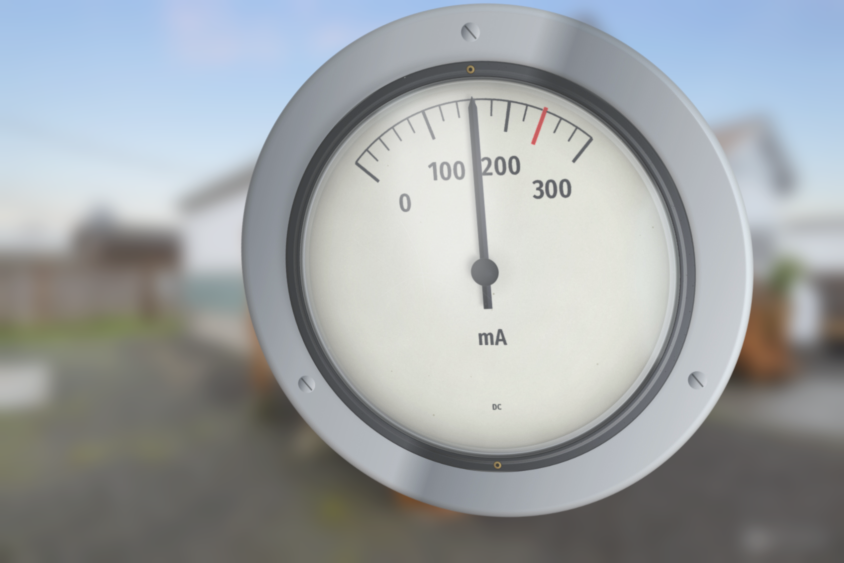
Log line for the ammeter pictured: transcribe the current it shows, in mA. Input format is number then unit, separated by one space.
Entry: 160 mA
